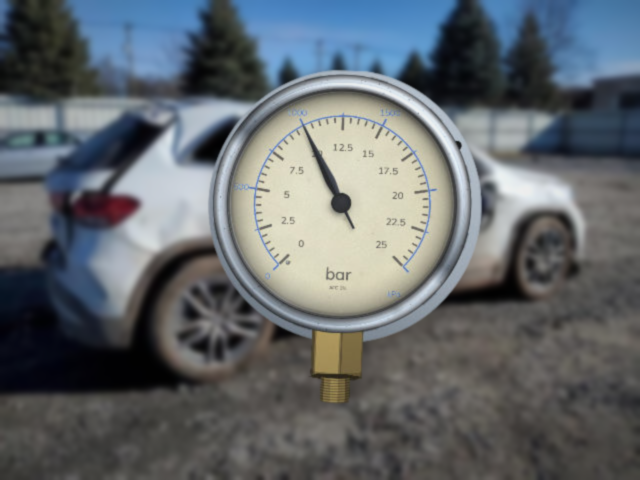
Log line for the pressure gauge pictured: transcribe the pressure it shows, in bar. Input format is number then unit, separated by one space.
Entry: 10 bar
